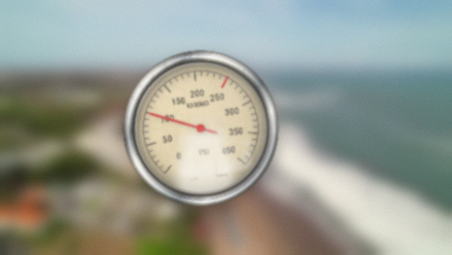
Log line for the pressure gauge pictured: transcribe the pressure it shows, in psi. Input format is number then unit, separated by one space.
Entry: 100 psi
